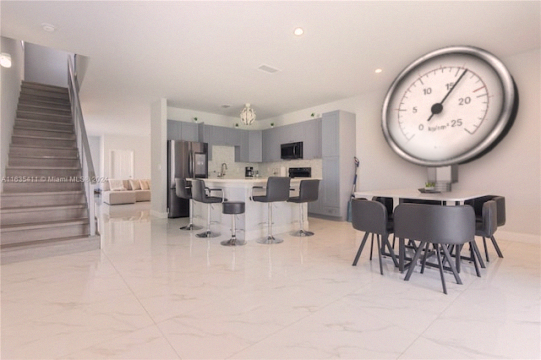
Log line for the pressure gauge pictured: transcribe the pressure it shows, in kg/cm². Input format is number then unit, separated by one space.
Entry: 16 kg/cm²
